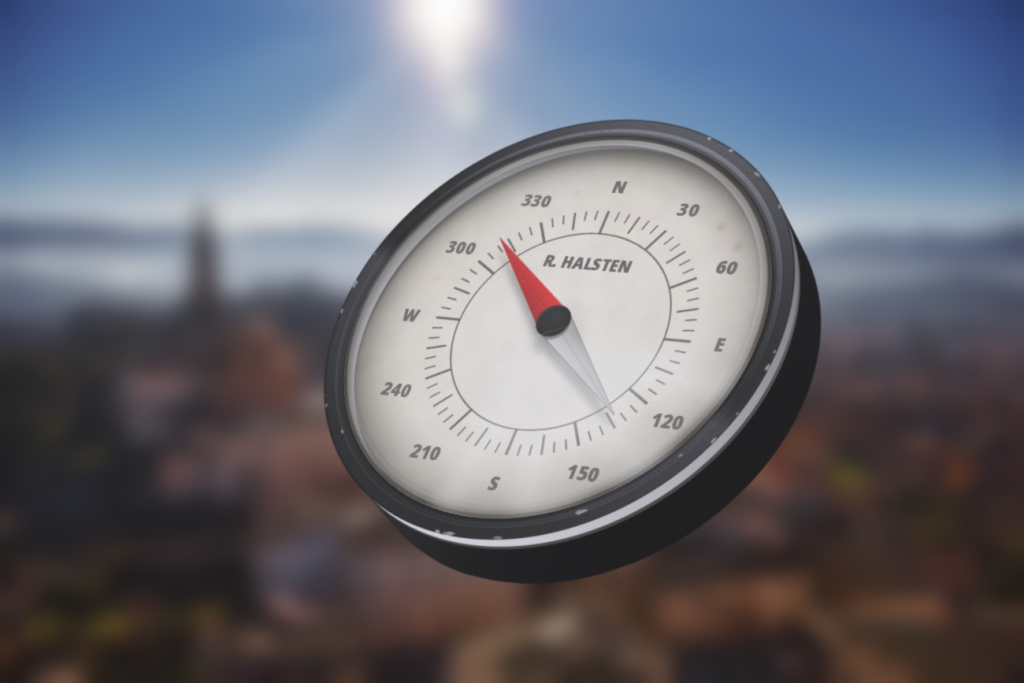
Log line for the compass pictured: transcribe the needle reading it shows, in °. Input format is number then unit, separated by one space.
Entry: 312.5 °
